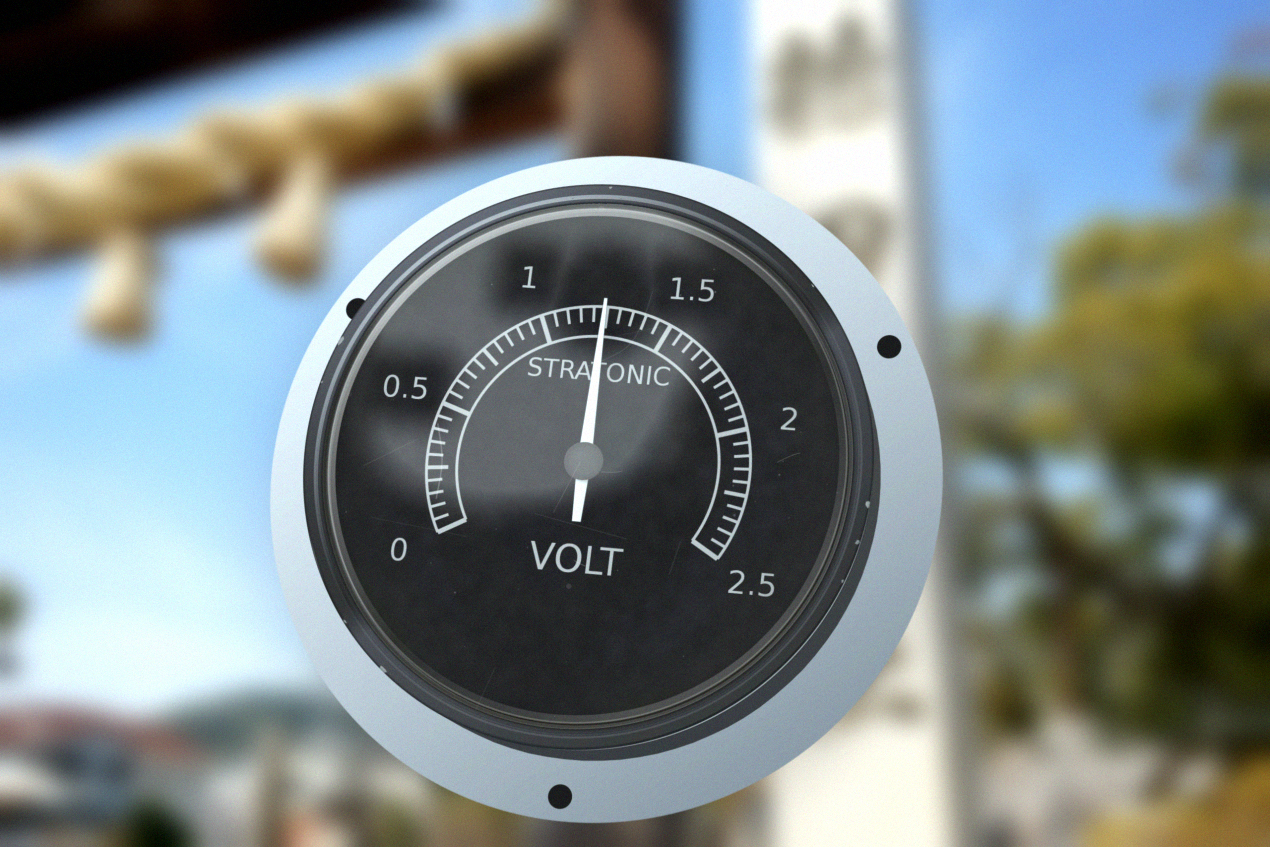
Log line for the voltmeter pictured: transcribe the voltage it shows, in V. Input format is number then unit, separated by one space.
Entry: 1.25 V
